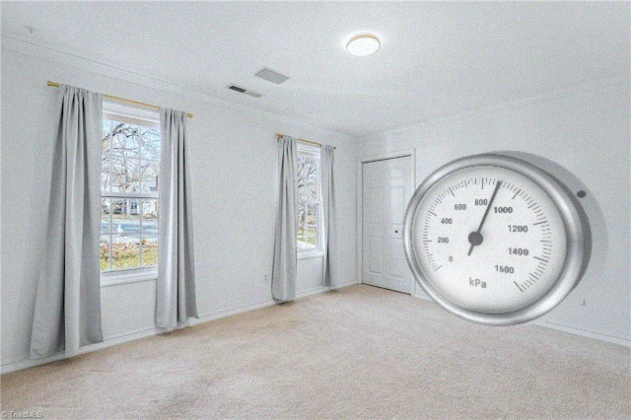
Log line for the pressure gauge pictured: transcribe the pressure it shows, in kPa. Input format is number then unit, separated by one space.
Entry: 900 kPa
